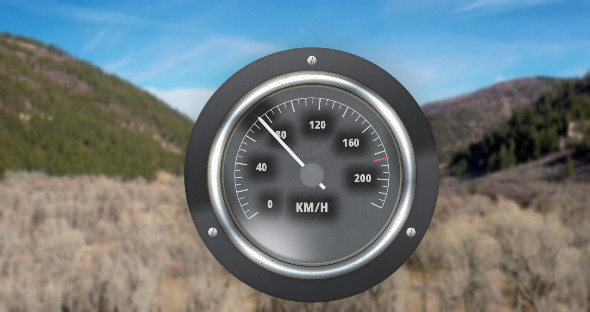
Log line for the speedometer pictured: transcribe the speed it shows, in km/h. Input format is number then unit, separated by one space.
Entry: 75 km/h
